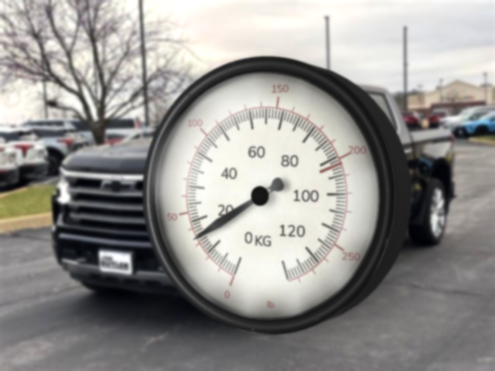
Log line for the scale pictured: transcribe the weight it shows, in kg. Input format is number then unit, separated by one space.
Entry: 15 kg
